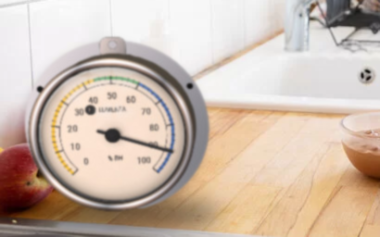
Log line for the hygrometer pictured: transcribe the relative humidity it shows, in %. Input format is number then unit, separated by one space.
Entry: 90 %
